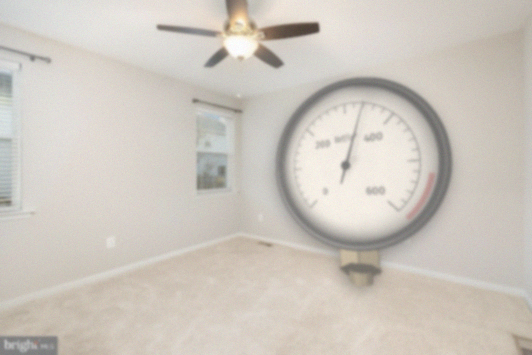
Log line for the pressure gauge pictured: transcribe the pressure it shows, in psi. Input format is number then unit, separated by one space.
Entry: 340 psi
